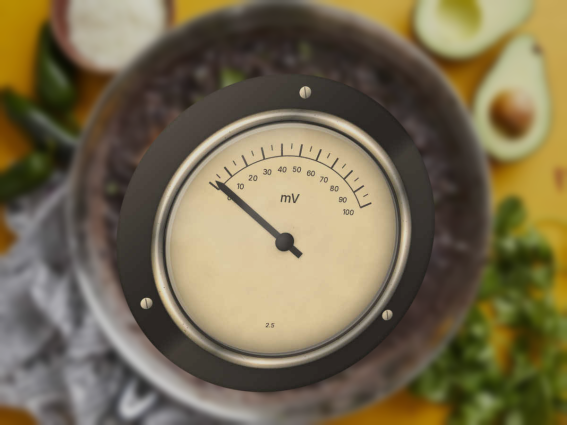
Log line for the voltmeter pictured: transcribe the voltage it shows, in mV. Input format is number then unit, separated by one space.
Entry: 2.5 mV
